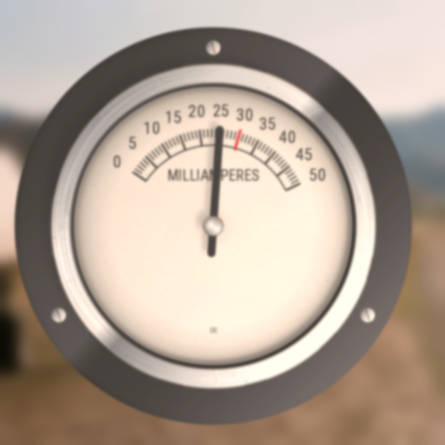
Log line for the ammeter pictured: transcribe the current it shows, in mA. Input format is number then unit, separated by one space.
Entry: 25 mA
